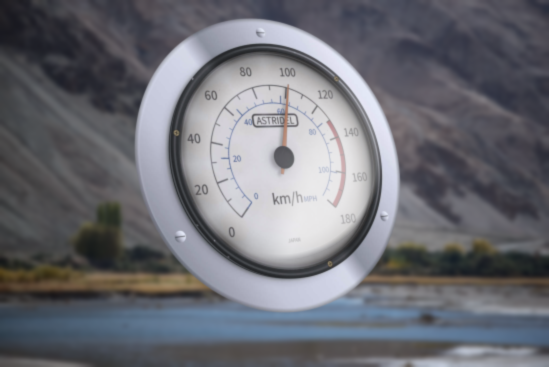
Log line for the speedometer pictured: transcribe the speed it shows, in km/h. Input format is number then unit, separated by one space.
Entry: 100 km/h
